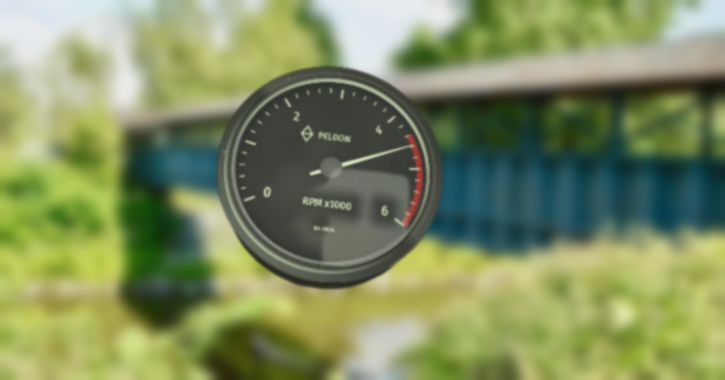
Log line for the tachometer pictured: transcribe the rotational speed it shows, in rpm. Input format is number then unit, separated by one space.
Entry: 4600 rpm
